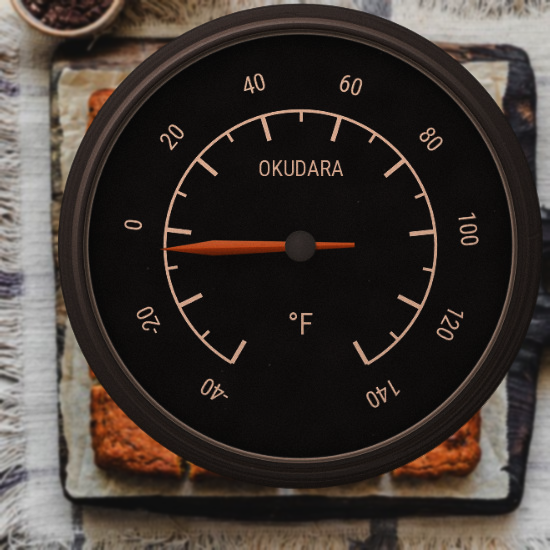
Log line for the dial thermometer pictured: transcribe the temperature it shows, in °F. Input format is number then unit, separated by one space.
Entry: -5 °F
